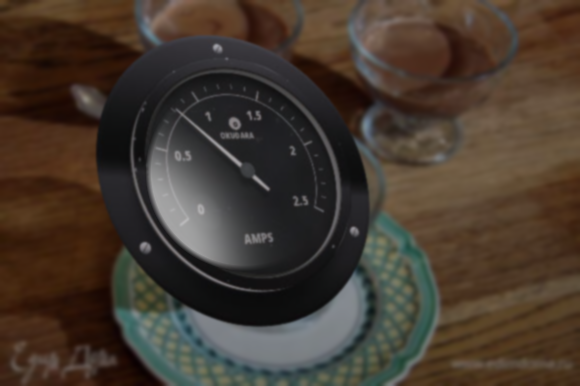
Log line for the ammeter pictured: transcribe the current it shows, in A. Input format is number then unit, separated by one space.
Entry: 0.8 A
